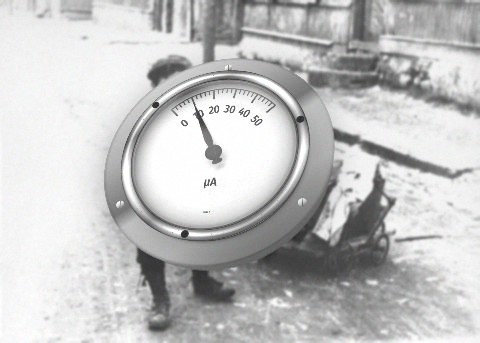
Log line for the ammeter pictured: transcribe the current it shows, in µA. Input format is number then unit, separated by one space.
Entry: 10 µA
